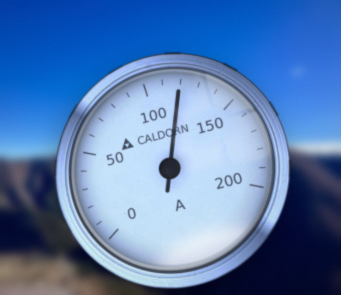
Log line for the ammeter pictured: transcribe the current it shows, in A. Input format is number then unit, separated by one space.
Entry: 120 A
